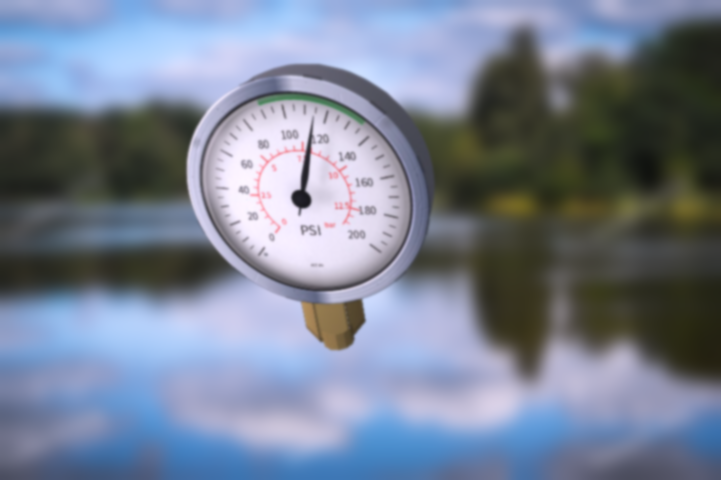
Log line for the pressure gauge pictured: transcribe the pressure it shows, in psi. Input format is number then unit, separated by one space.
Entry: 115 psi
